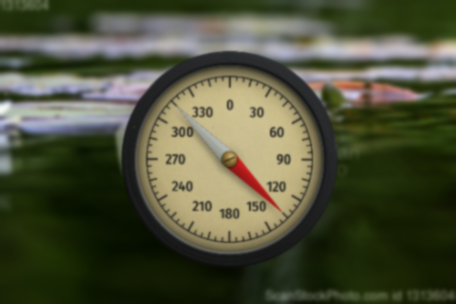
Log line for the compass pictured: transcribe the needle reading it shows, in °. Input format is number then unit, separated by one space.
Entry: 135 °
